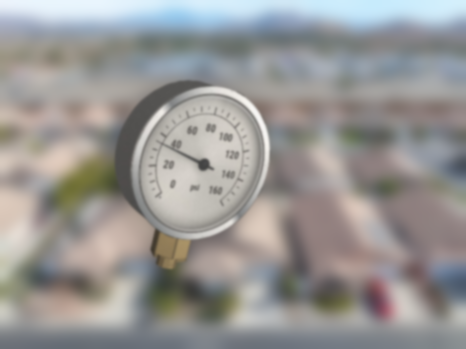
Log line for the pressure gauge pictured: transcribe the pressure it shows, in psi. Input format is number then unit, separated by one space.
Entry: 35 psi
